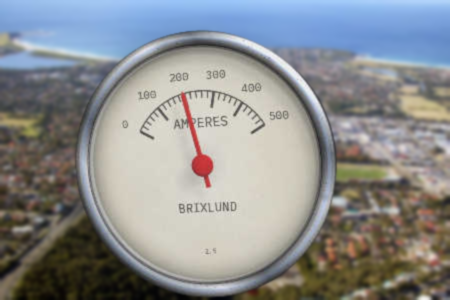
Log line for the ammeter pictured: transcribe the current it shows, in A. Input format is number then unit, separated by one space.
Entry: 200 A
